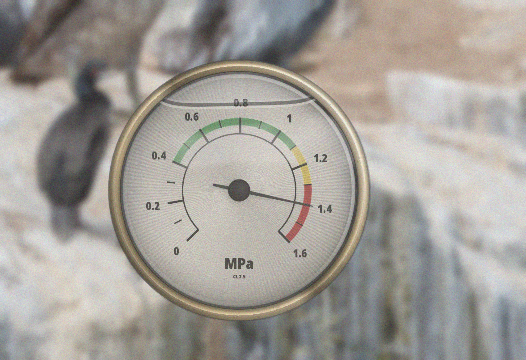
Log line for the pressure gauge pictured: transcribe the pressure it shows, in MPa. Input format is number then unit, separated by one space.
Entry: 1.4 MPa
